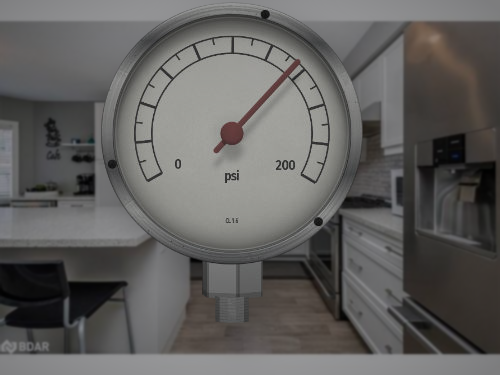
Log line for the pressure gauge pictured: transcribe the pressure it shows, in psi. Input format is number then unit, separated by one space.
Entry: 135 psi
